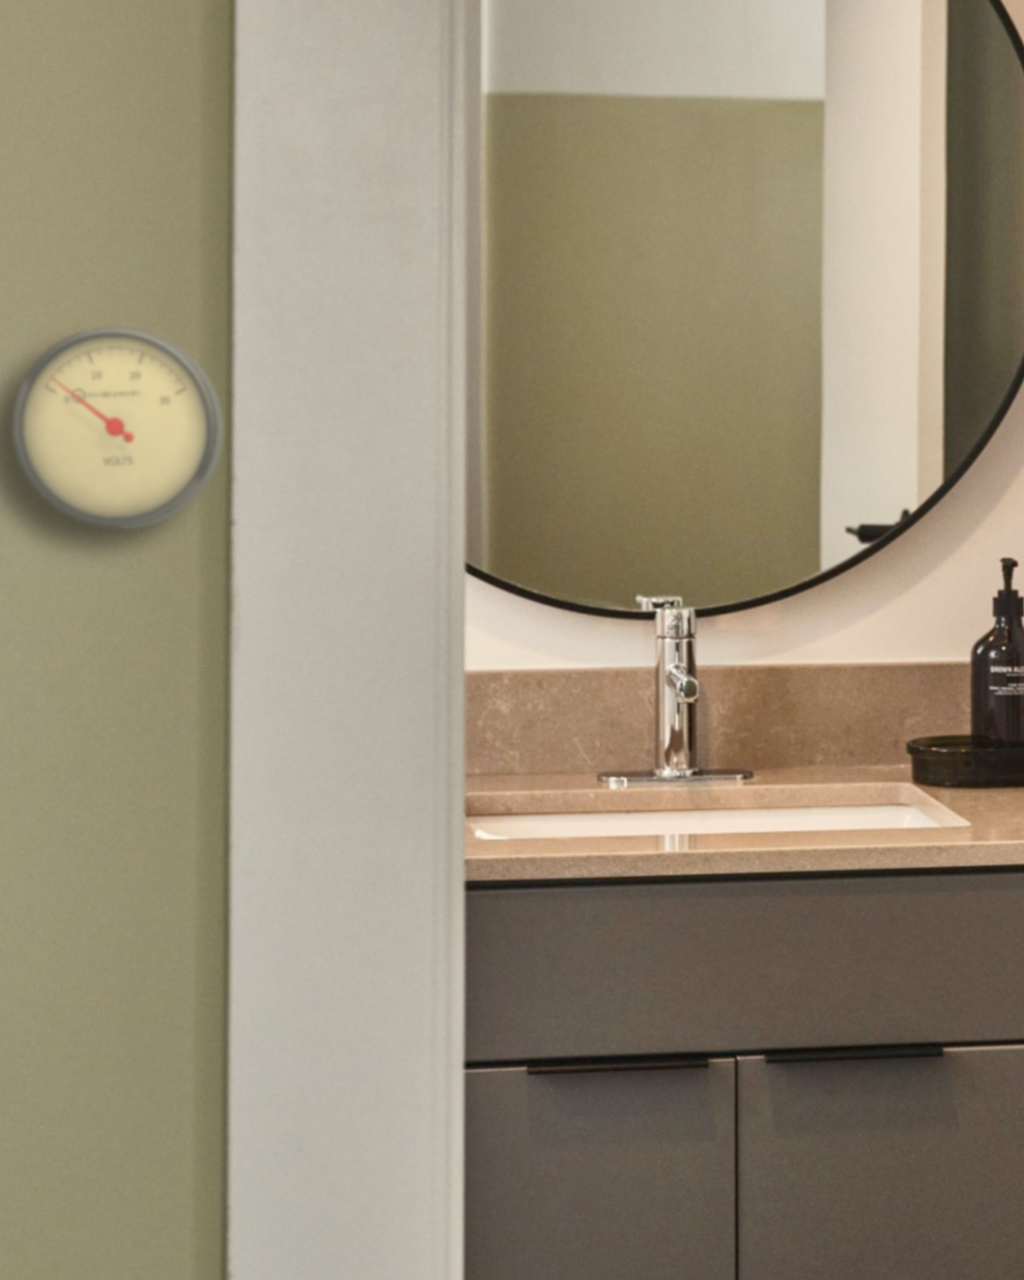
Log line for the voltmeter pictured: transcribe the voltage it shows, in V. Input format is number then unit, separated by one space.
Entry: 2 V
